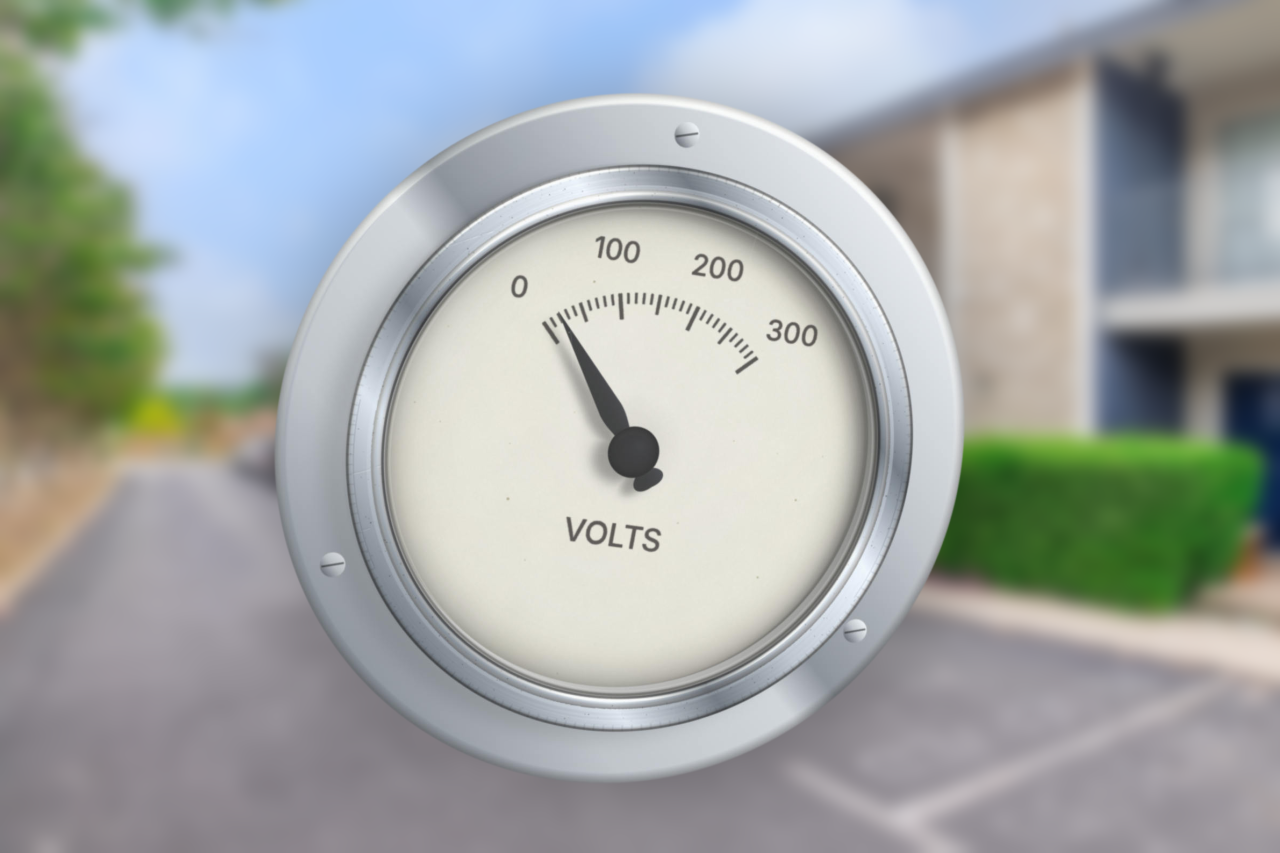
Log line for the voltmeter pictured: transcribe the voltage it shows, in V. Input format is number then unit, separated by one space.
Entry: 20 V
